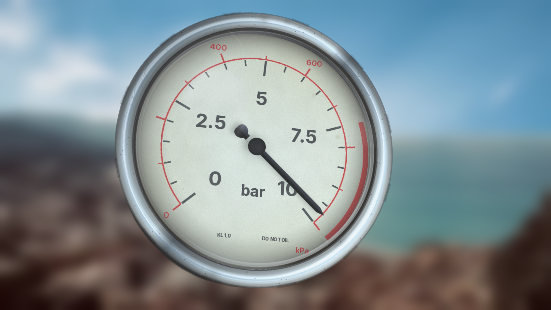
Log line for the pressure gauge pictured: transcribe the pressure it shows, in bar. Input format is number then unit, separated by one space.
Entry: 9.75 bar
